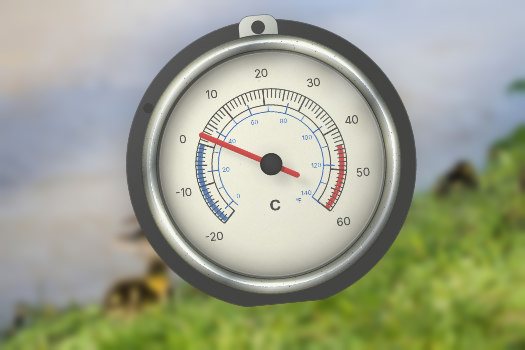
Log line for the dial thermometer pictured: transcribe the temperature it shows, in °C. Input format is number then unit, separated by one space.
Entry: 2 °C
